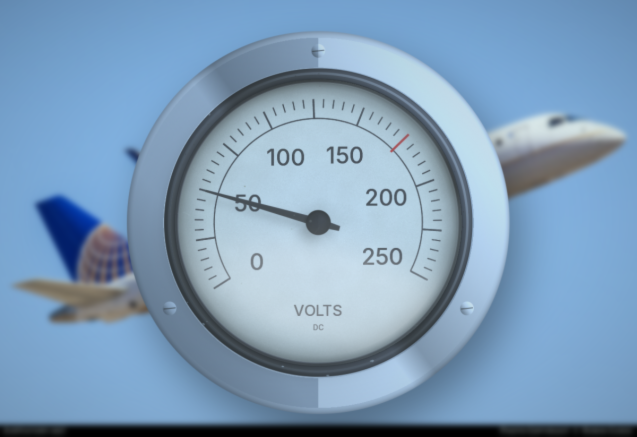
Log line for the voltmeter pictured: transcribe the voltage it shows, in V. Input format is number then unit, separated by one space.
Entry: 50 V
